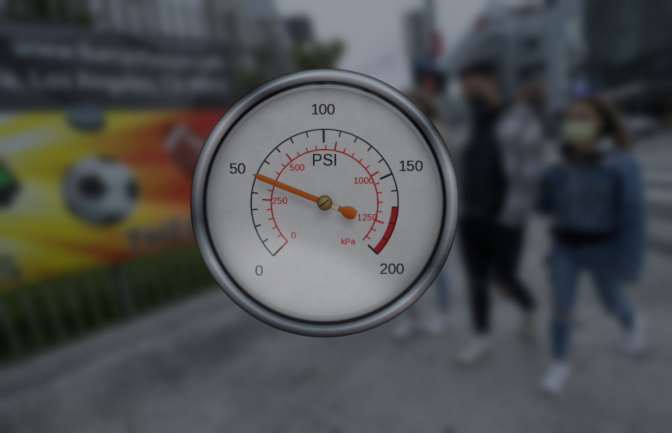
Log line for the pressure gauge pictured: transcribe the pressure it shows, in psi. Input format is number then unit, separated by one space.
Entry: 50 psi
